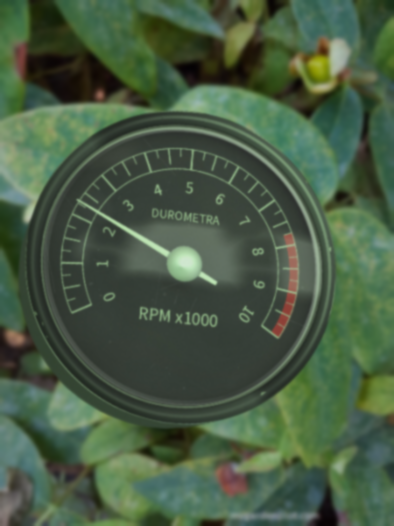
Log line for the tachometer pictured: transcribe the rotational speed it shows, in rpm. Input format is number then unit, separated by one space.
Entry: 2250 rpm
